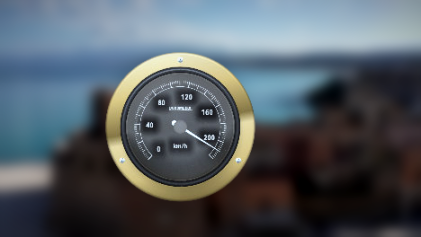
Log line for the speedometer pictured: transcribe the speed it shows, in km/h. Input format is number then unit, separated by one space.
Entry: 210 km/h
